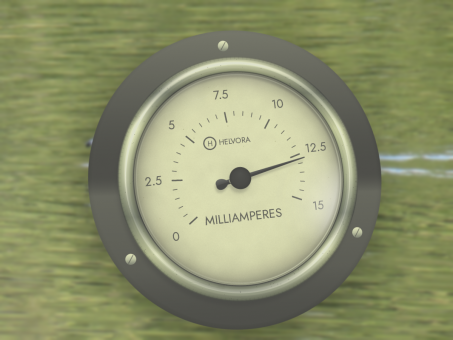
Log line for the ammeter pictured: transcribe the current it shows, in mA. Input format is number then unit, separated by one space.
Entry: 12.75 mA
